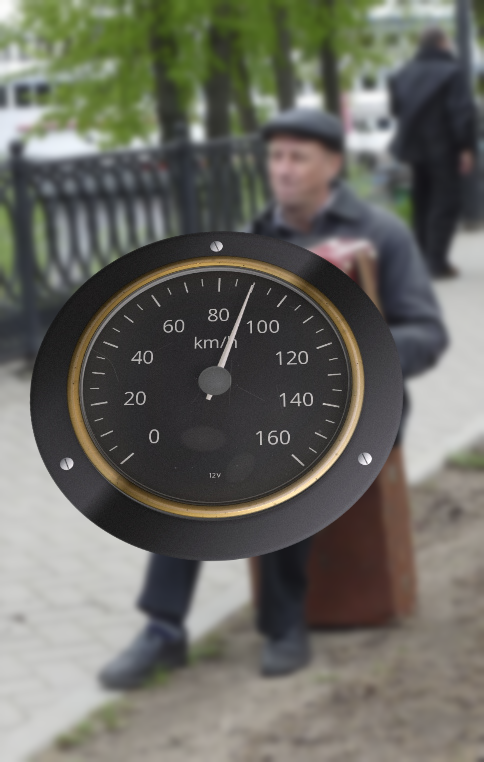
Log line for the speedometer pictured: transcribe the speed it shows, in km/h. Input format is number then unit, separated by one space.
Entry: 90 km/h
